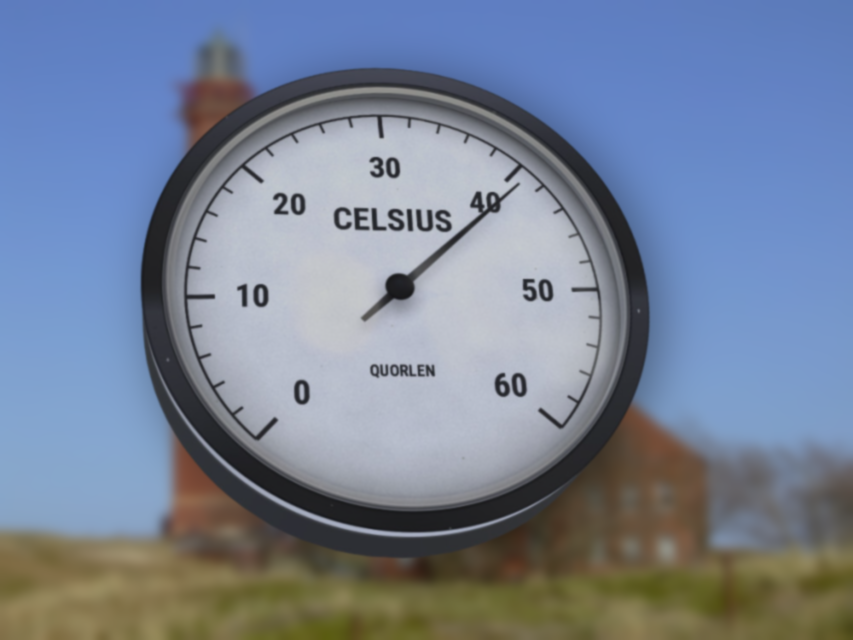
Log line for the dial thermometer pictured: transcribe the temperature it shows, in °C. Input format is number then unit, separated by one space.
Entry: 41 °C
